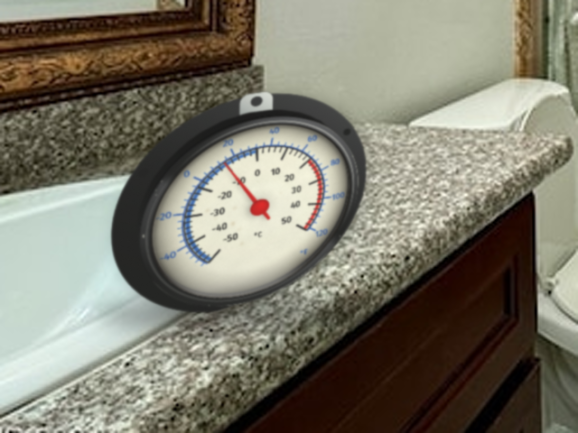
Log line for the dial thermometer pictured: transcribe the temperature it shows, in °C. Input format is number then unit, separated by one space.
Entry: -10 °C
